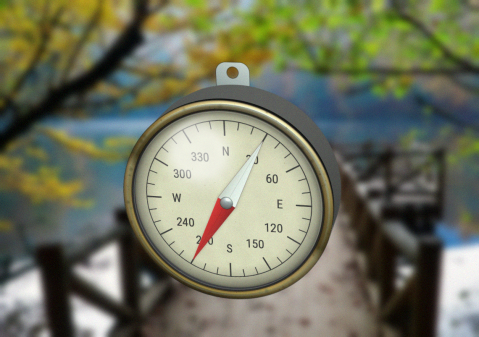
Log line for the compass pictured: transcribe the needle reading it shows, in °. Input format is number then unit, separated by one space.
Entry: 210 °
